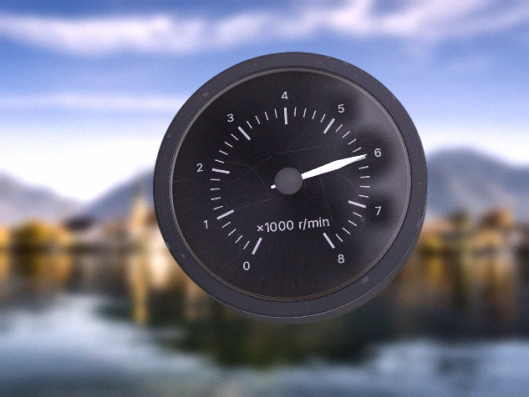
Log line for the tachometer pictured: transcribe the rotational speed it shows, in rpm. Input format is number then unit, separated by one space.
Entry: 6000 rpm
